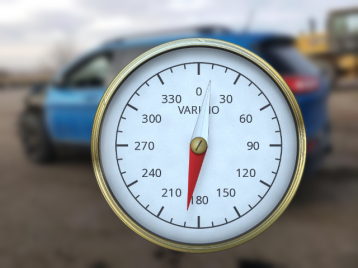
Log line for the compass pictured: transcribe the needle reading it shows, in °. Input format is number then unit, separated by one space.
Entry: 190 °
